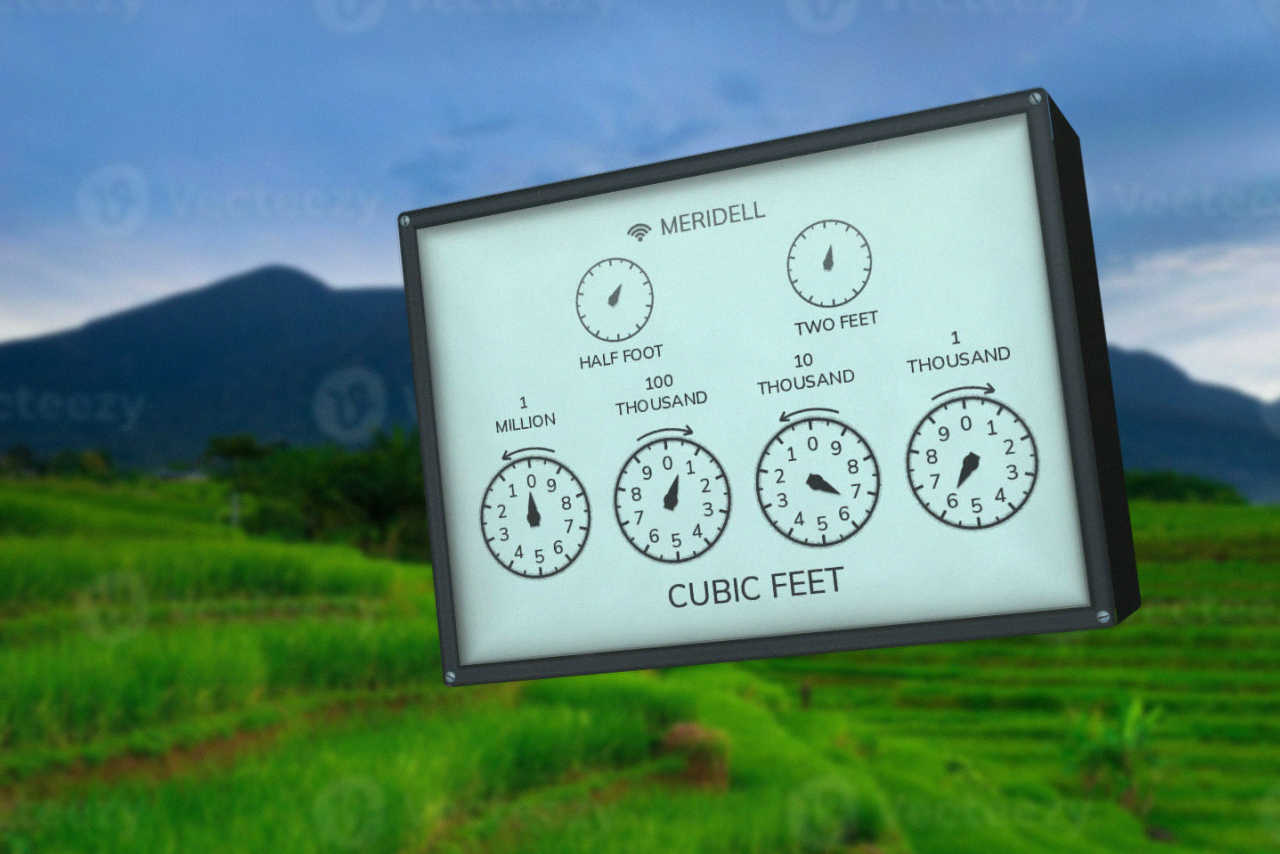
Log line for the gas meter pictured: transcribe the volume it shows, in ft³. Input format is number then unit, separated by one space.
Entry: 6600 ft³
